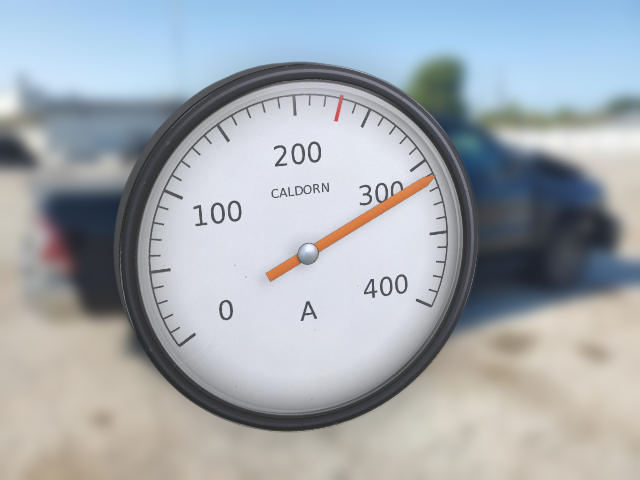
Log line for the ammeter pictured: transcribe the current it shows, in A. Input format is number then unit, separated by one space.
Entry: 310 A
